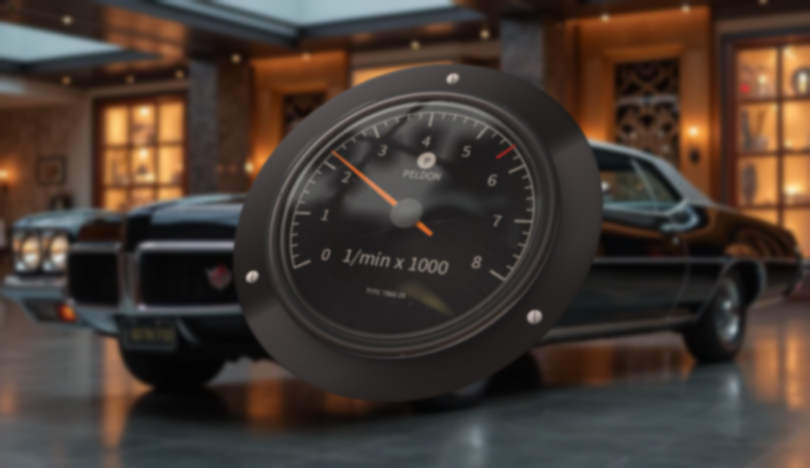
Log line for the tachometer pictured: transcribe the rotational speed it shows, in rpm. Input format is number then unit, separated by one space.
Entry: 2200 rpm
